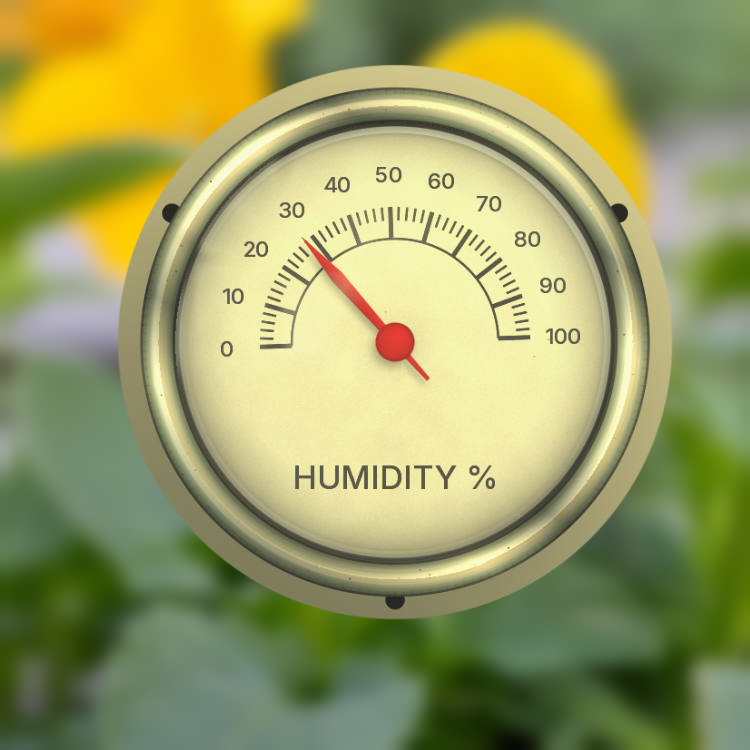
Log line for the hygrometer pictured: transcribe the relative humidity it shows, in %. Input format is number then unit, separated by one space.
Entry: 28 %
